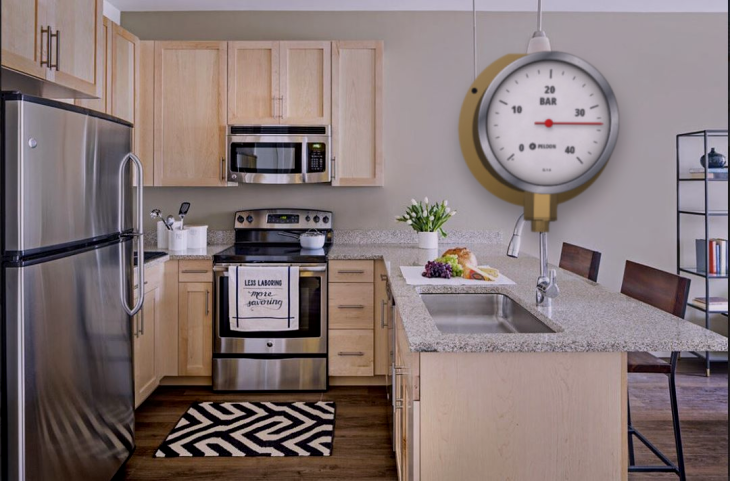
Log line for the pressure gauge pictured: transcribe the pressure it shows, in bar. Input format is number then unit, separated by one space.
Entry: 33 bar
